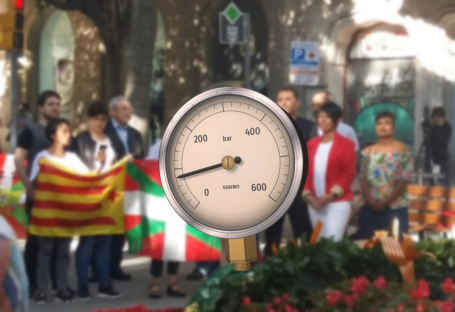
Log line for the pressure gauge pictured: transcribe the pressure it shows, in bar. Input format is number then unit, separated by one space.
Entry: 80 bar
